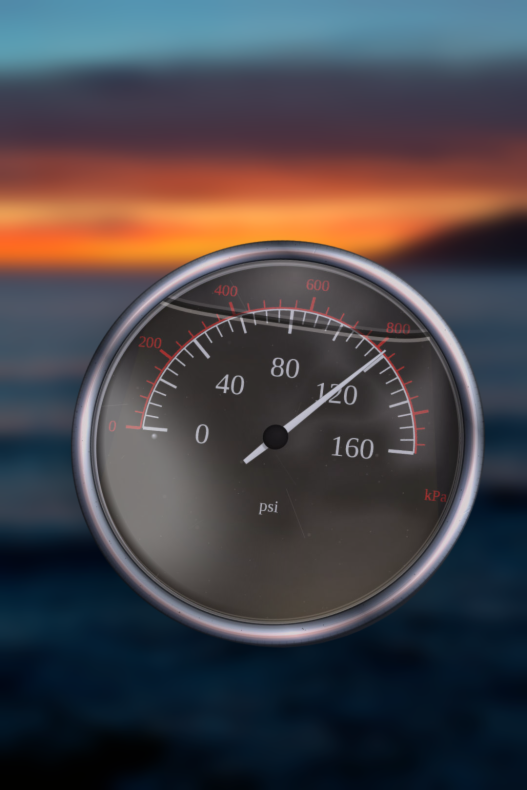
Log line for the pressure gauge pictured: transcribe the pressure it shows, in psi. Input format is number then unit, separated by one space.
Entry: 120 psi
